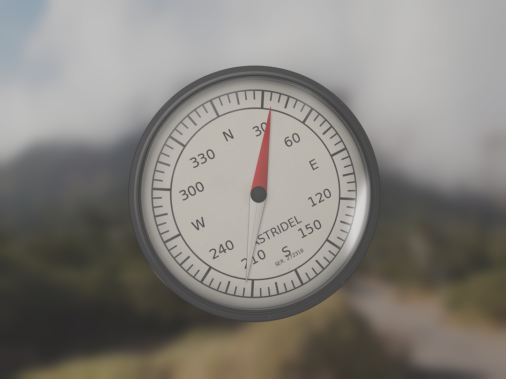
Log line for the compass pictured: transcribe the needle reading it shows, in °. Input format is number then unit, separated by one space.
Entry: 35 °
